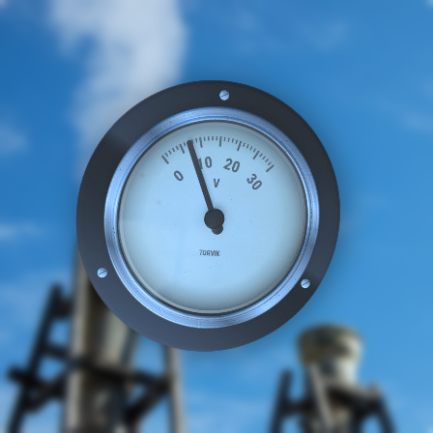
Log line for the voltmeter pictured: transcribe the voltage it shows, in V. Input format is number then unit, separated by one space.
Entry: 7 V
